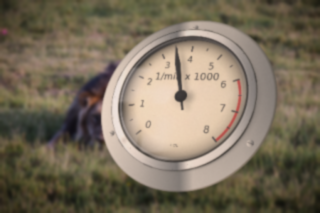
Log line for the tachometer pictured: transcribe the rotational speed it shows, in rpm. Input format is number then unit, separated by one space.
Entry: 3500 rpm
